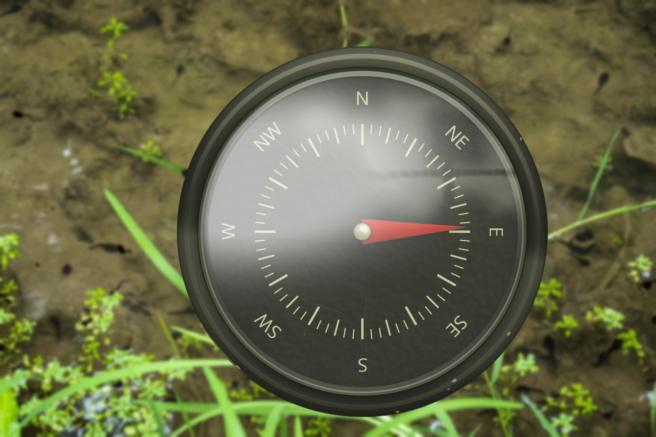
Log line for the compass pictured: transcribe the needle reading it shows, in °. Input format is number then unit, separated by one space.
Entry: 87.5 °
